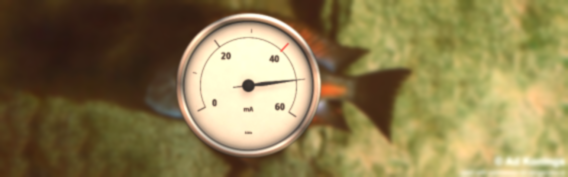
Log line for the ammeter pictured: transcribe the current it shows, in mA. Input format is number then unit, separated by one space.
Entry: 50 mA
